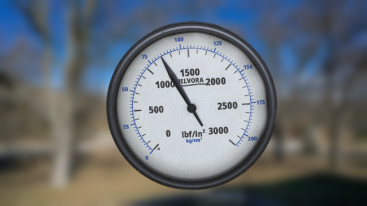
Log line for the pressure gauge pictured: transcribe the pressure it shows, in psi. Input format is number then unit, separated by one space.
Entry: 1200 psi
